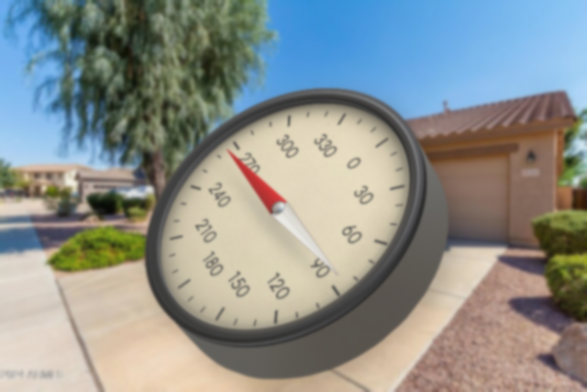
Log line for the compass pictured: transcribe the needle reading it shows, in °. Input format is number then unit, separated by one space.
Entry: 265 °
